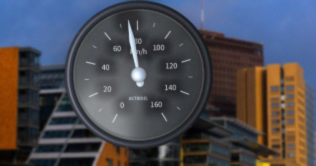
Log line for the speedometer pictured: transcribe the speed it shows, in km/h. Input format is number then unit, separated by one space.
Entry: 75 km/h
